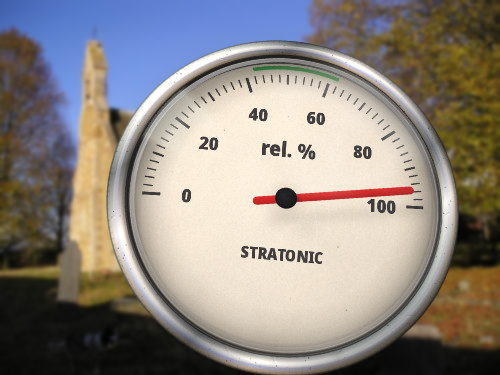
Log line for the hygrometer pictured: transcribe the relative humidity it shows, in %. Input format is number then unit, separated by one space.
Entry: 96 %
